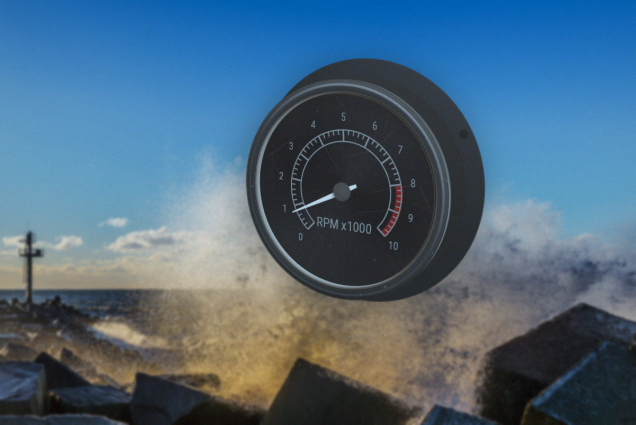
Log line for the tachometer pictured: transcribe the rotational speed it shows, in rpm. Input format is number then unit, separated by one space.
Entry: 800 rpm
